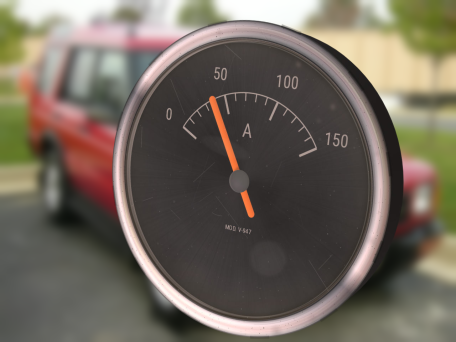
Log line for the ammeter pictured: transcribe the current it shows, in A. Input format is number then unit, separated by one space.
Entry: 40 A
